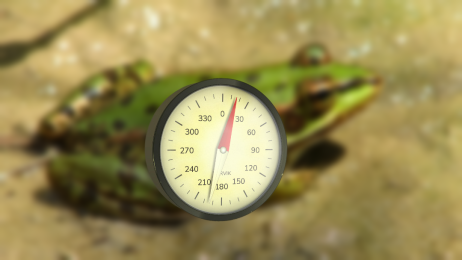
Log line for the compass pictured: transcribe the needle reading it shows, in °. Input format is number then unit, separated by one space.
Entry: 15 °
